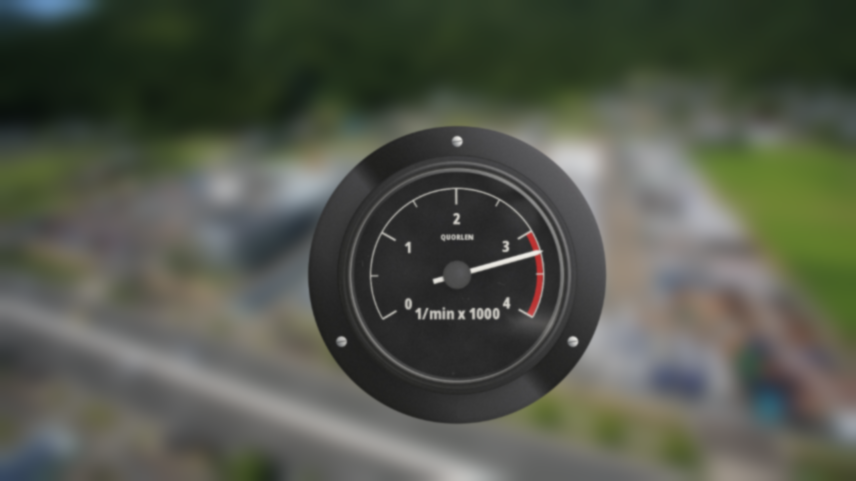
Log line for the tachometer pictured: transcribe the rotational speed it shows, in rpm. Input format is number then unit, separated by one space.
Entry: 3250 rpm
